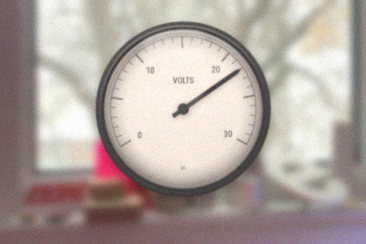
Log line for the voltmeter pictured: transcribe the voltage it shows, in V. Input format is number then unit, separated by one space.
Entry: 22 V
